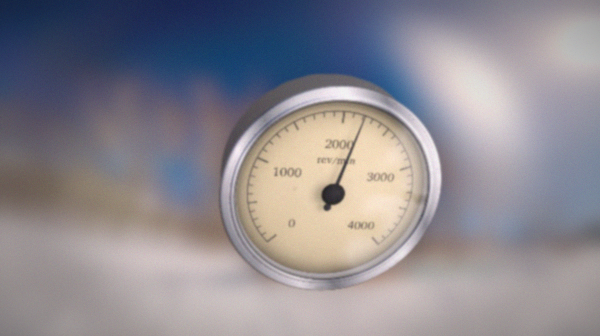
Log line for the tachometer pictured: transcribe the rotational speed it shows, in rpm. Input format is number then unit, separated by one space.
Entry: 2200 rpm
